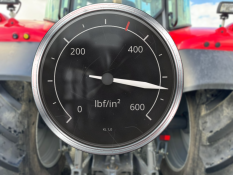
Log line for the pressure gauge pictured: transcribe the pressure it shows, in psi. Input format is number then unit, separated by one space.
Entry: 525 psi
